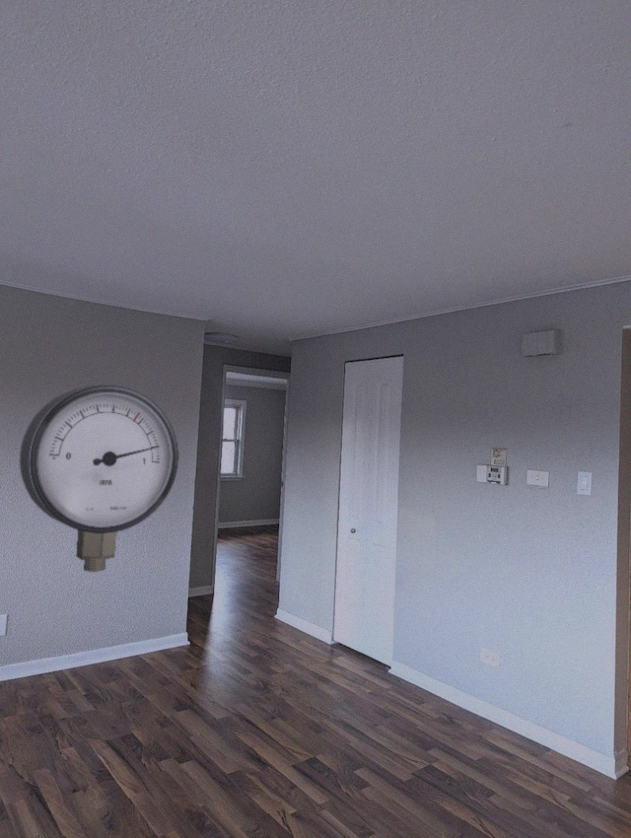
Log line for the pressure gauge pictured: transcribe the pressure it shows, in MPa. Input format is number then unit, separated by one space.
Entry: 0.9 MPa
